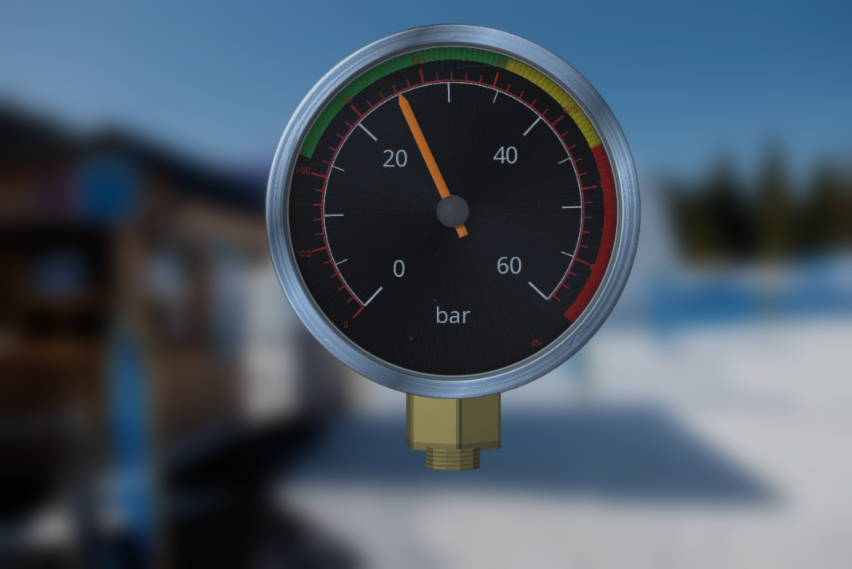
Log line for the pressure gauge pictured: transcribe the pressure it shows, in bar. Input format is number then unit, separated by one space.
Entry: 25 bar
